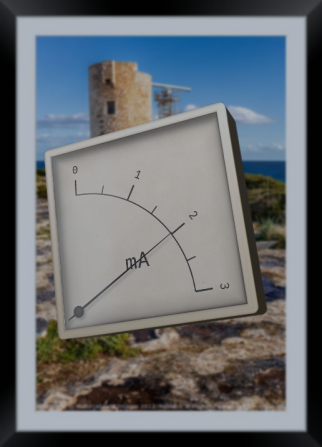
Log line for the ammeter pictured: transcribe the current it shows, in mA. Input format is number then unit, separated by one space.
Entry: 2 mA
